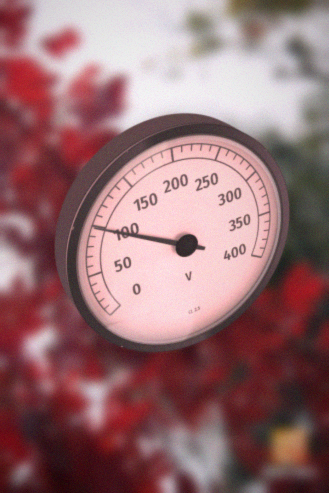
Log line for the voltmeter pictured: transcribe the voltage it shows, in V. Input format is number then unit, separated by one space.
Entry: 100 V
